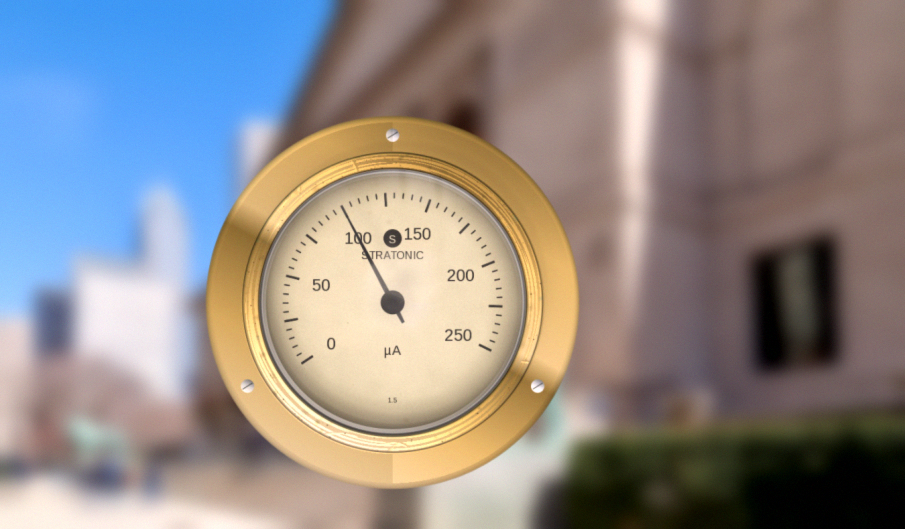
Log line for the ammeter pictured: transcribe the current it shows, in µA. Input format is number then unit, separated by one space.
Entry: 100 µA
